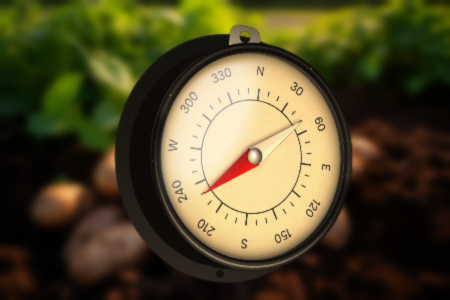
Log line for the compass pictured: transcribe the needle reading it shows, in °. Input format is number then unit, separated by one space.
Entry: 230 °
